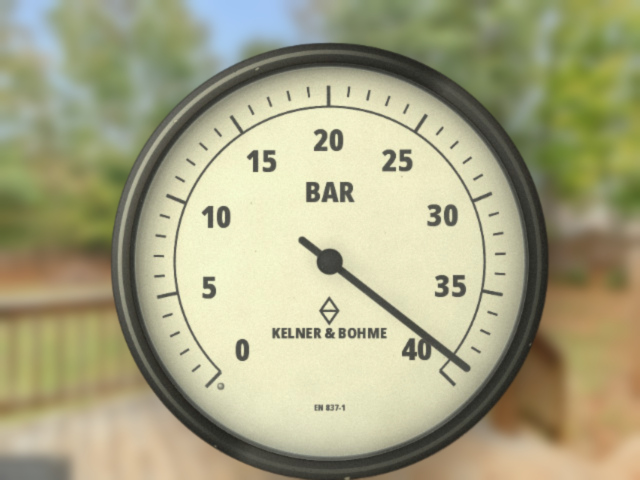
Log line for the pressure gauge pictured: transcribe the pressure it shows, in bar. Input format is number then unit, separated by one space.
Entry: 39 bar
